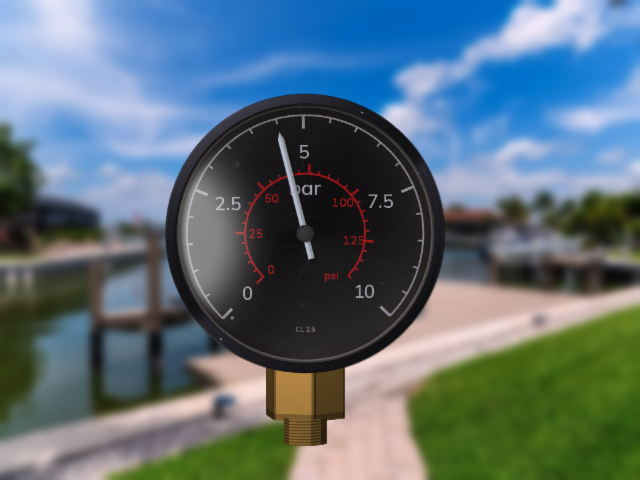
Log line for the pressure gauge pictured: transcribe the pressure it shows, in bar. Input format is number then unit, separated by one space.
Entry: 4.5 bar
